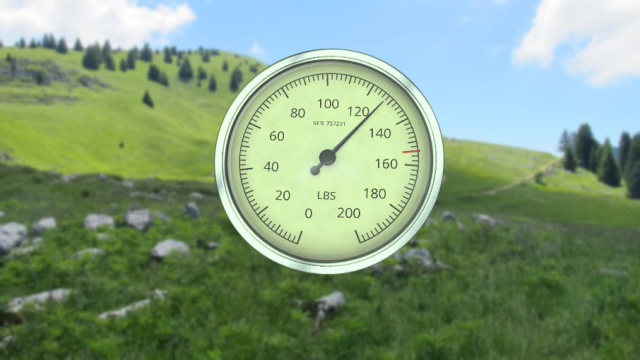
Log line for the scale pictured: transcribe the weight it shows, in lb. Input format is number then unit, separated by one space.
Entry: 128 lb
